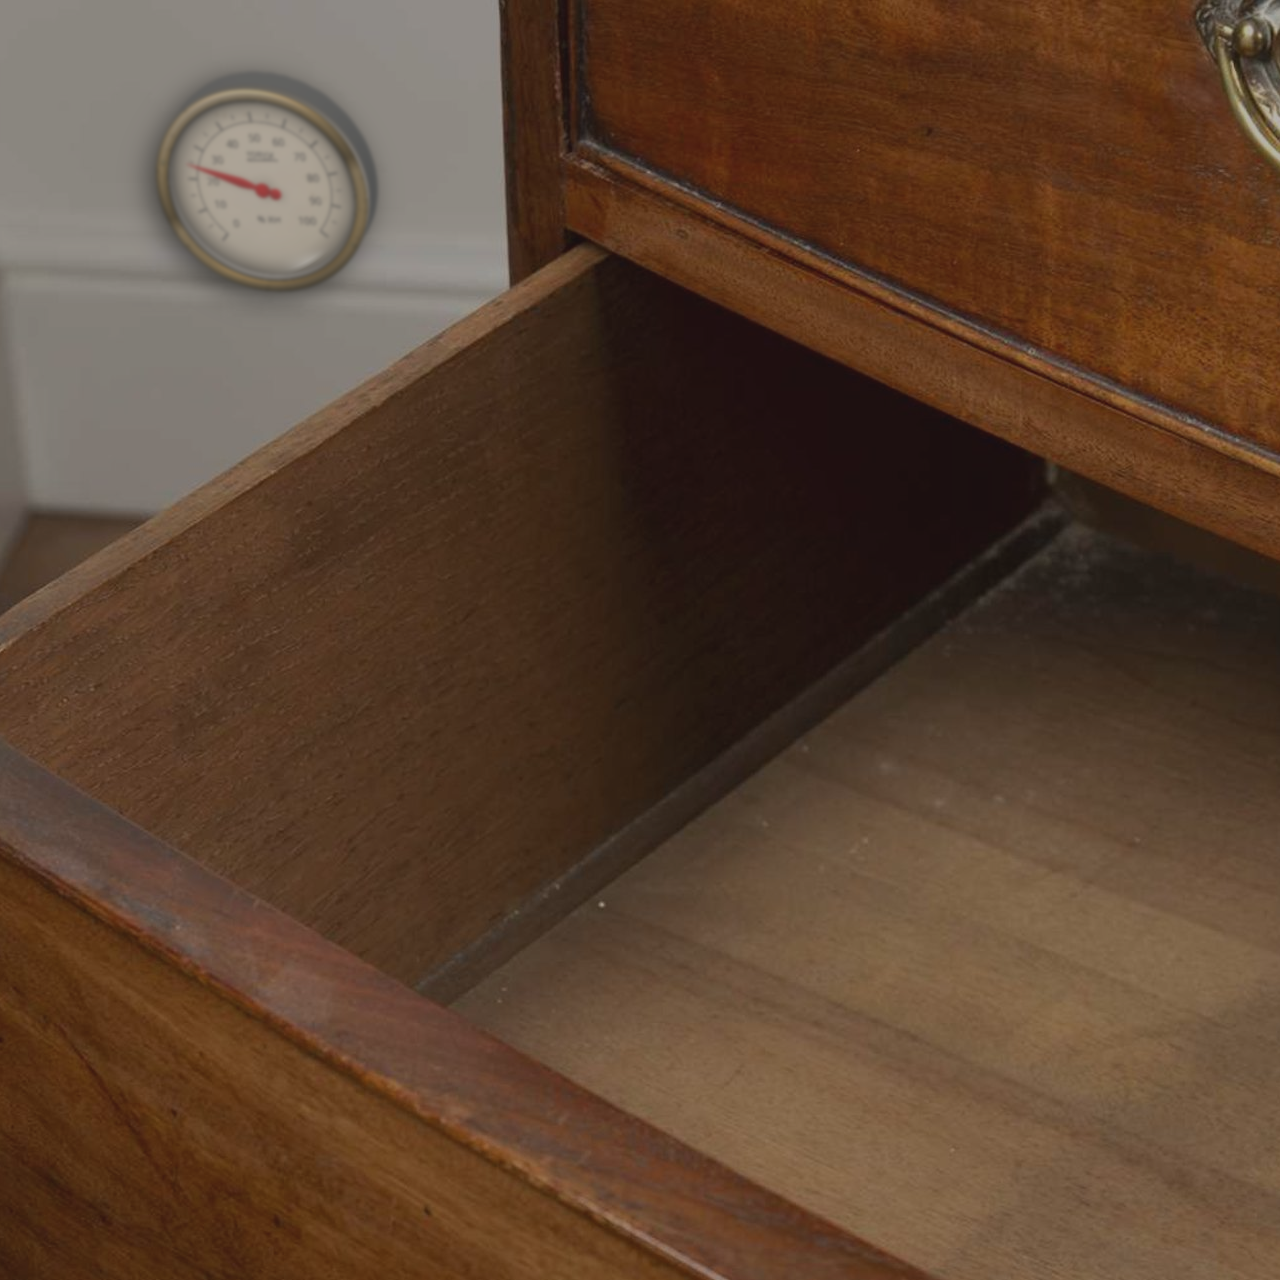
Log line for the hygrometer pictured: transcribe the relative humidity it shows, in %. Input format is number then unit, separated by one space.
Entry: 25 %
